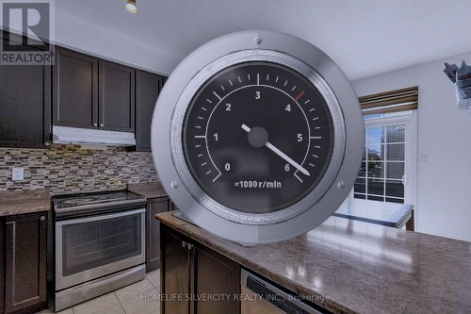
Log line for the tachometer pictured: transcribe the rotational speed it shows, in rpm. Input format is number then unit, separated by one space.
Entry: 5800 rpm
